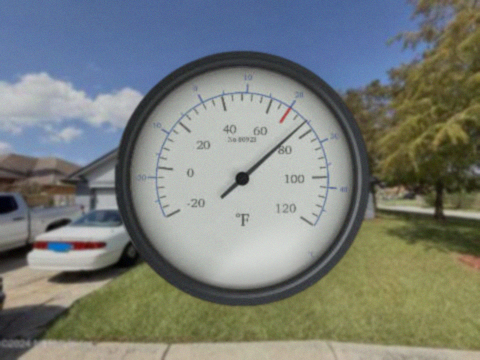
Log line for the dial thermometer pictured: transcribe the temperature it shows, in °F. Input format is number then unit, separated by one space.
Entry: 76 °F
